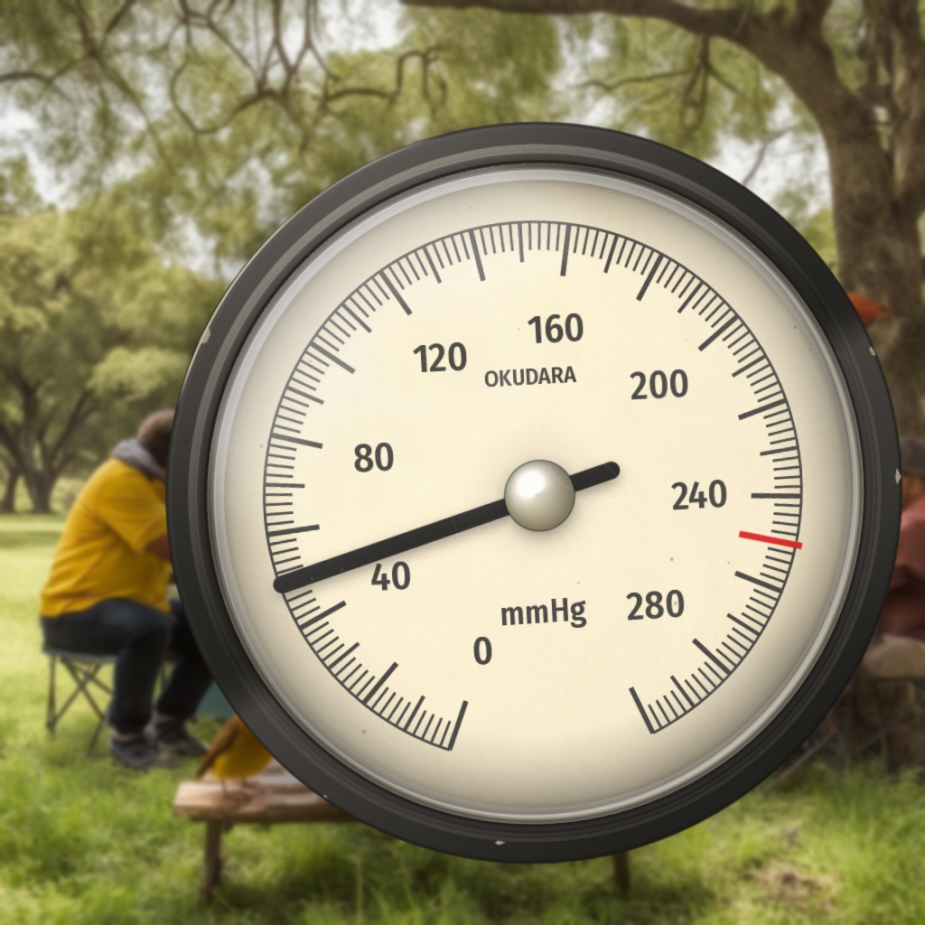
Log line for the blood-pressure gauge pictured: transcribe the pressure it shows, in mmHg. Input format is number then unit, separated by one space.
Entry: 50 mmHg
